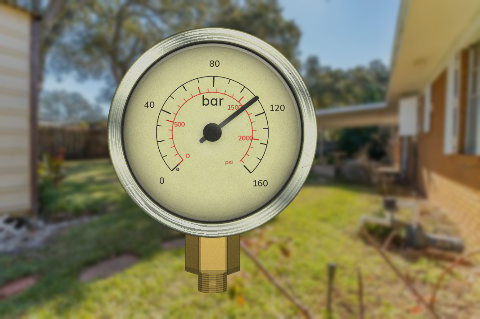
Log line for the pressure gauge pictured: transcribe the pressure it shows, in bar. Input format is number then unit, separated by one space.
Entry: 110 bar
